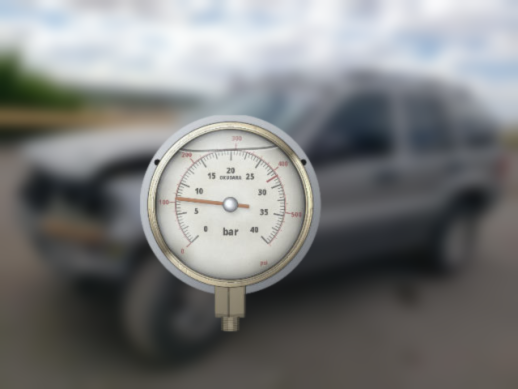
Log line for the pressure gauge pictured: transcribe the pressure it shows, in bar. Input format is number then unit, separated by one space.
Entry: 7.5 bar
